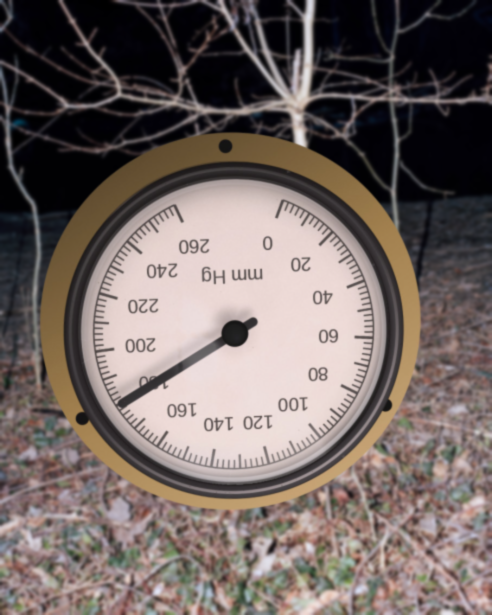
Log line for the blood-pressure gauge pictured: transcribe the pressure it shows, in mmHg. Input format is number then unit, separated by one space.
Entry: 180 mmHg
